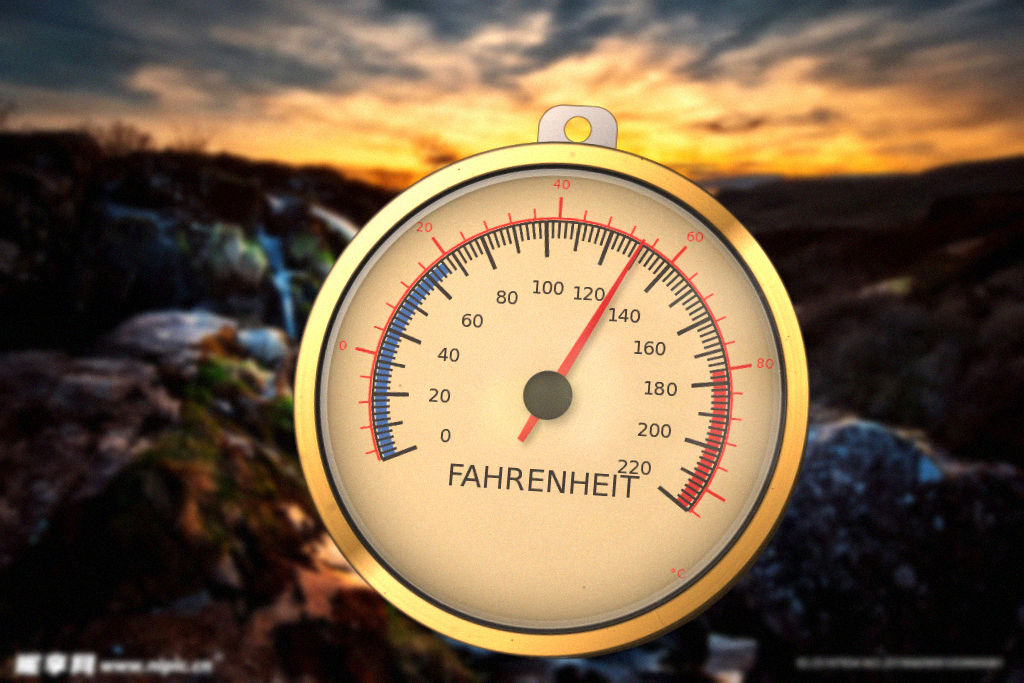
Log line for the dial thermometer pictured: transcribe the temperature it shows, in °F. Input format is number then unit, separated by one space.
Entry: 130 °F
